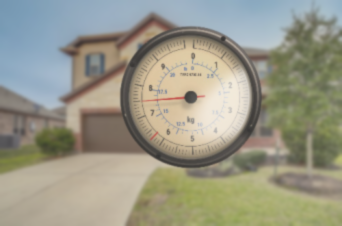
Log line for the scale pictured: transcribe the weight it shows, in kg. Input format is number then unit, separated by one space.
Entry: 7.5 kg
